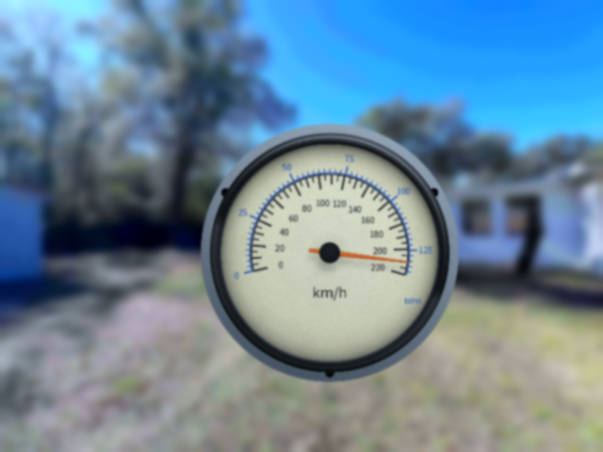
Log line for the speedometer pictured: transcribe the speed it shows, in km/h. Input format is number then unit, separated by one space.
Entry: 210 km/h
